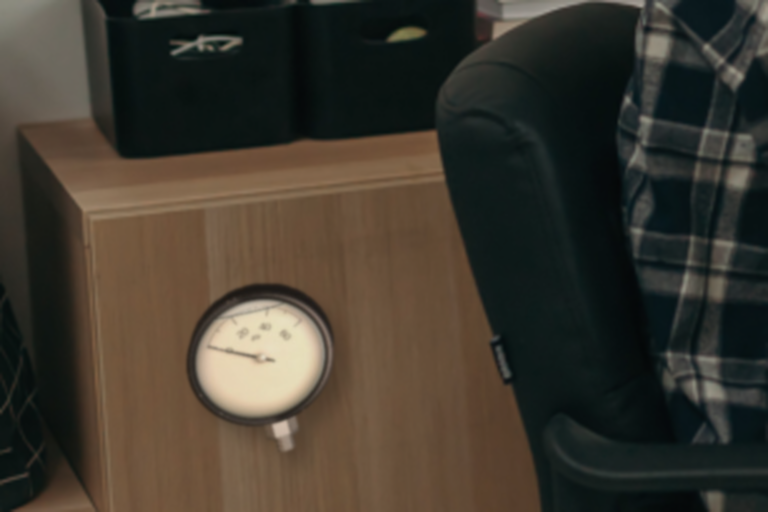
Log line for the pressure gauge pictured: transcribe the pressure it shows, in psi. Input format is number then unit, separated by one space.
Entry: 0 psi
